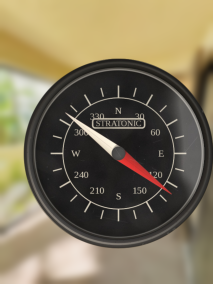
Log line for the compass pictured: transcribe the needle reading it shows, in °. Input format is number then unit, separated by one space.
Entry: 127.5 °
